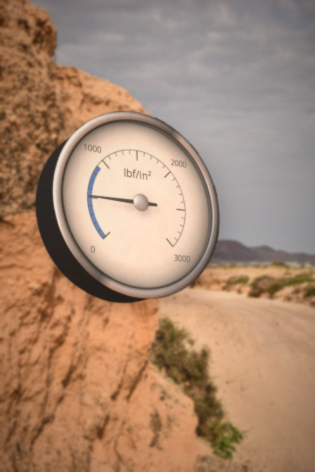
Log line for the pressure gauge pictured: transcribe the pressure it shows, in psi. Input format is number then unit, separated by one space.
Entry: 500 psi
